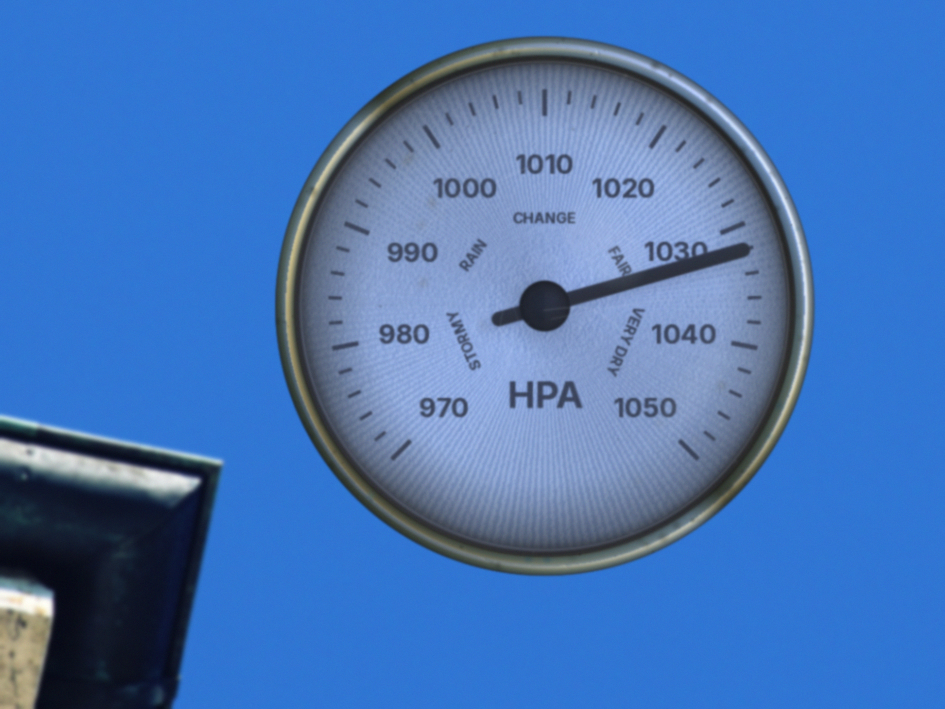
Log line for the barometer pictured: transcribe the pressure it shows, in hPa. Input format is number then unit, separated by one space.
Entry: 1032 hPa
